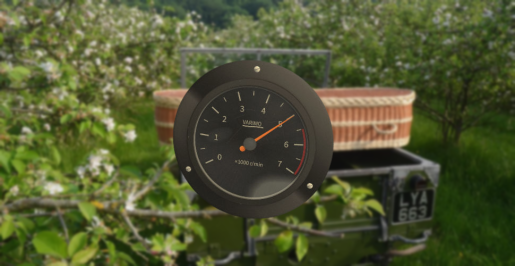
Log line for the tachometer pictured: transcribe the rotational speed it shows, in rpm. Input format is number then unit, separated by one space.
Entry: 5000 rpm
